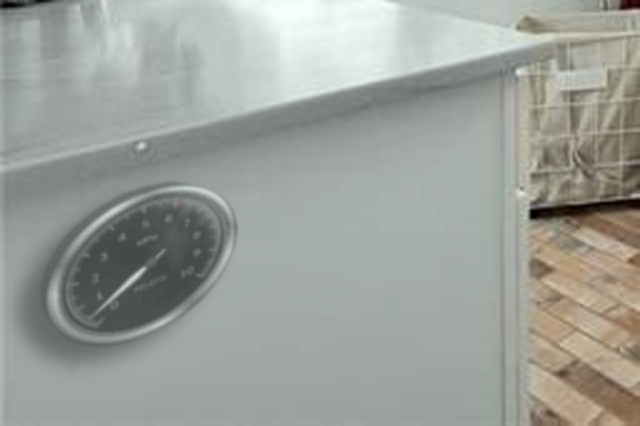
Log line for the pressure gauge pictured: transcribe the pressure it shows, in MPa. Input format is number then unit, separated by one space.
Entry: 0.5 MPa
